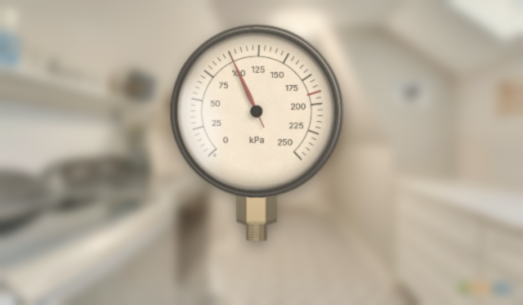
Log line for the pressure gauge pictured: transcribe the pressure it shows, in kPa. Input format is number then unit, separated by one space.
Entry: 100 kPa
